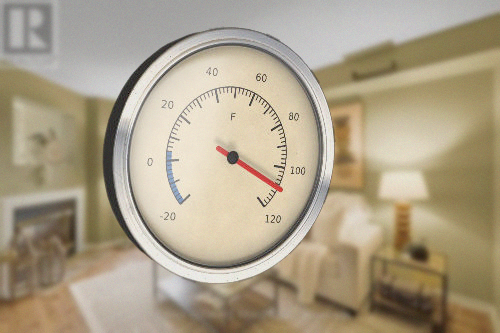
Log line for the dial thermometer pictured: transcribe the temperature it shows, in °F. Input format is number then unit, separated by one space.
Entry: 110 °F
